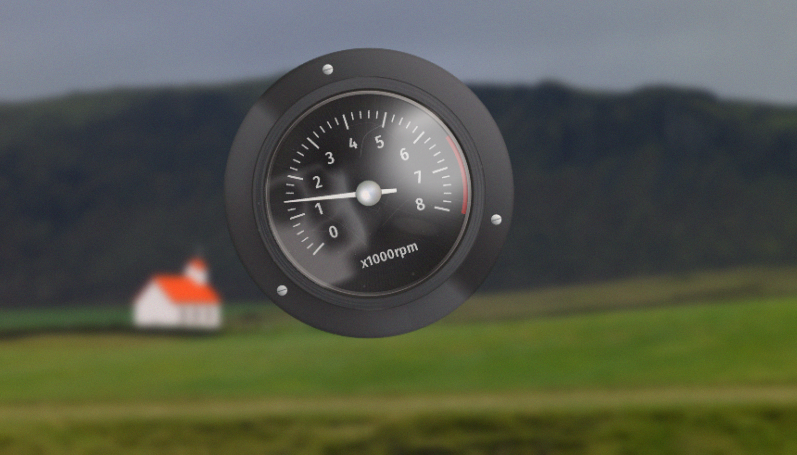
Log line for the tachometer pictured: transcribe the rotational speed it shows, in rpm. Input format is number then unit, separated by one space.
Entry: 1400 rpm
